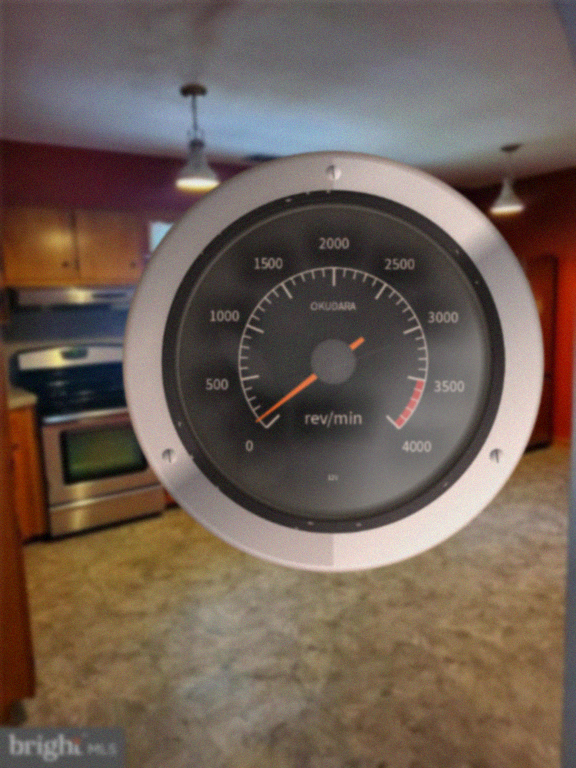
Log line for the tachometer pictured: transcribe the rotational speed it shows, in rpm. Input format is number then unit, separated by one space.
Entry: 100 rpm
